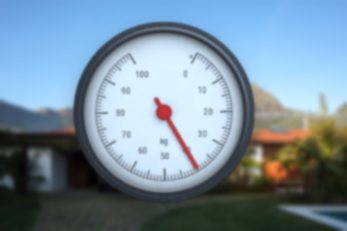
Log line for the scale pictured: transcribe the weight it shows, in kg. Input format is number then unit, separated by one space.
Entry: 40 kg
